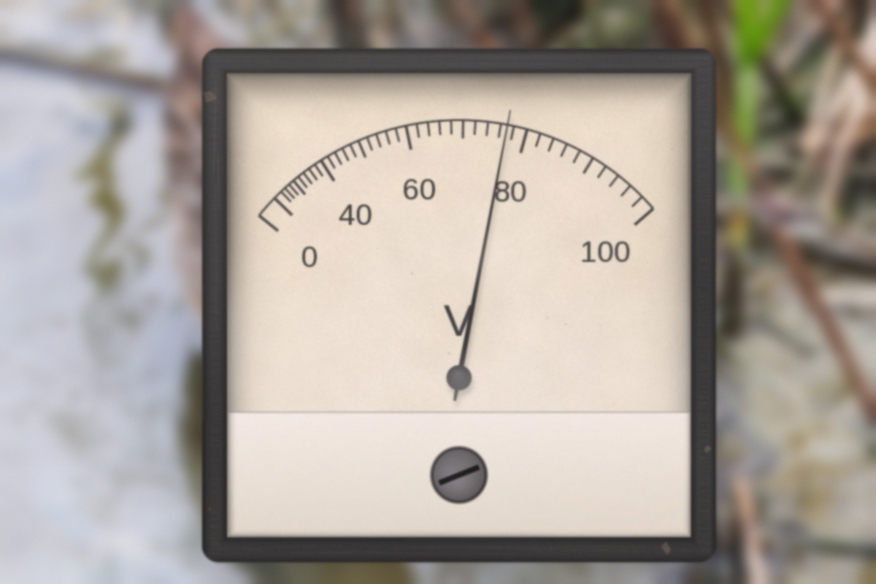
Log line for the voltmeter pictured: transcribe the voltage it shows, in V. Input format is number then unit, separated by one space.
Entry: 77 V
